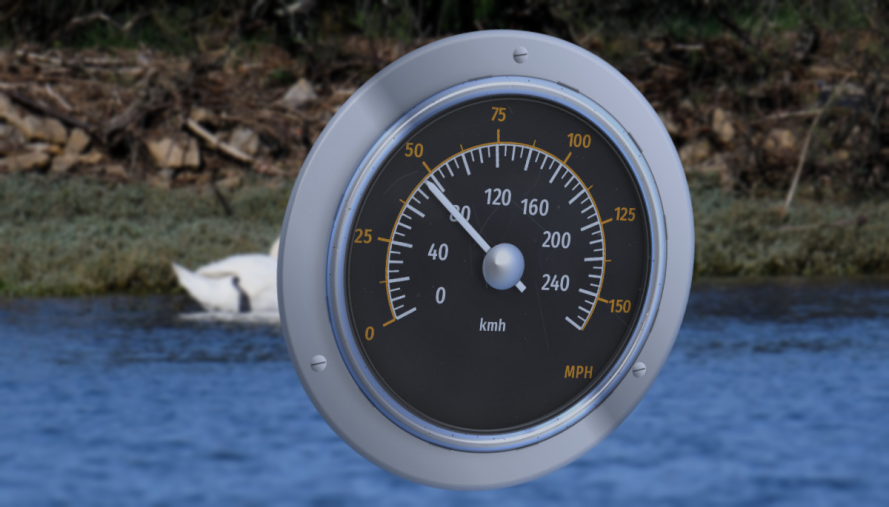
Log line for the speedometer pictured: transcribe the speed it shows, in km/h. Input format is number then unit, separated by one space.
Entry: 75 km/h
